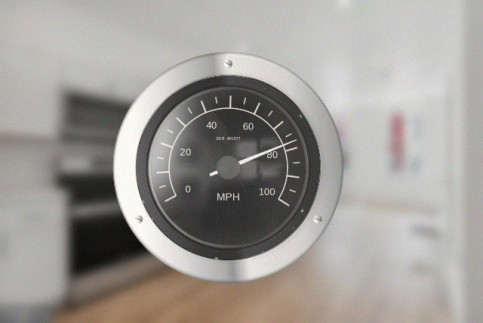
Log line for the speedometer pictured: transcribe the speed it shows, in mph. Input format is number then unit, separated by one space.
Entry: 77.5 mph
